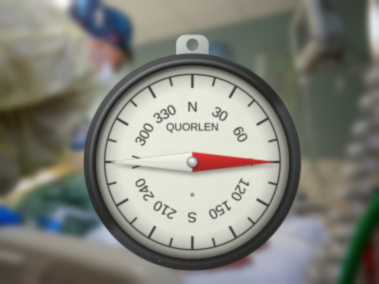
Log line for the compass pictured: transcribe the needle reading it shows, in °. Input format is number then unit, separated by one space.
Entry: 90 °
